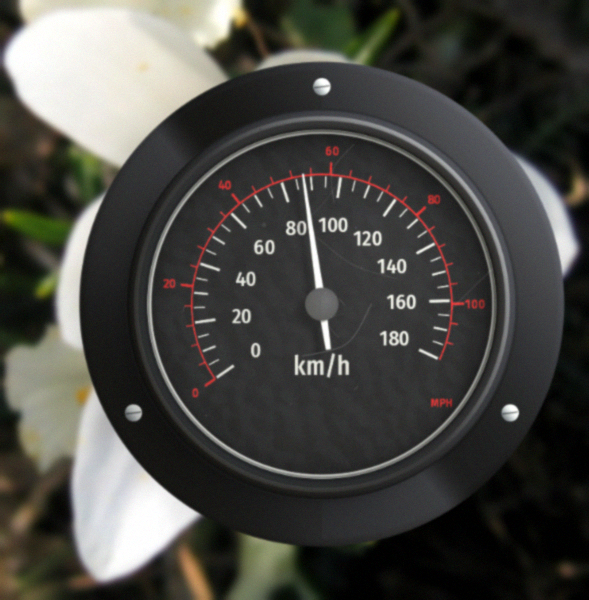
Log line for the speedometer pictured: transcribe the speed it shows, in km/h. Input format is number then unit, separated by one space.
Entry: 87.5 km/h
